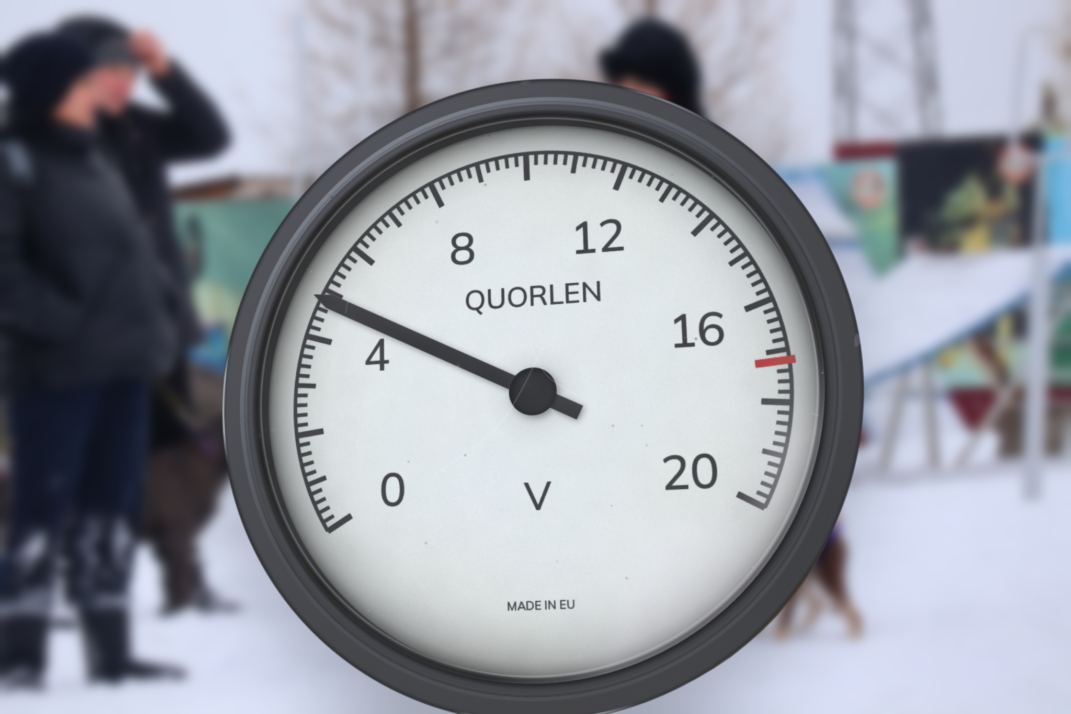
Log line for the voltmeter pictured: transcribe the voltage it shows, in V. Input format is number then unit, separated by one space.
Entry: 4.8 V
